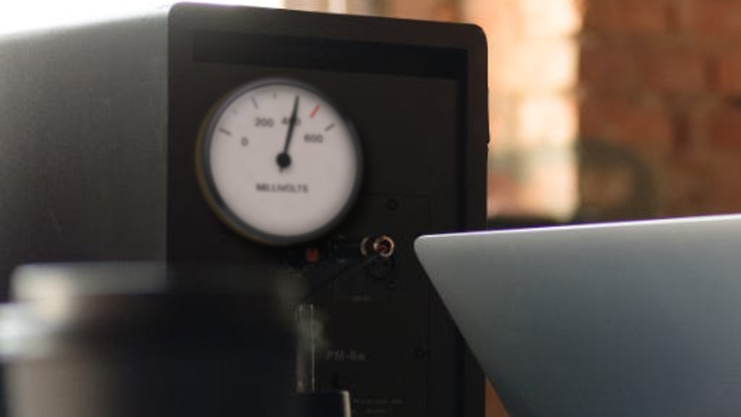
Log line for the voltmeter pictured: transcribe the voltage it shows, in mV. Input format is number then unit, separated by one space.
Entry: 400 mV
